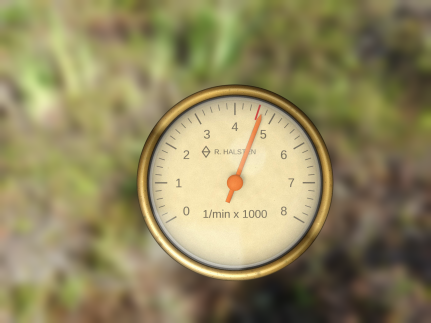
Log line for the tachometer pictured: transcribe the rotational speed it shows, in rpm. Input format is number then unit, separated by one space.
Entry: 4700 rpm
